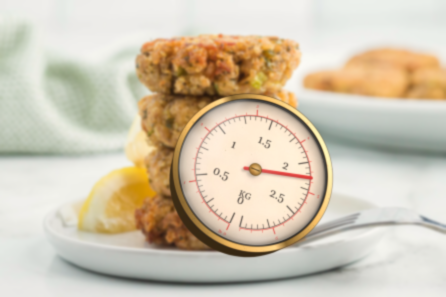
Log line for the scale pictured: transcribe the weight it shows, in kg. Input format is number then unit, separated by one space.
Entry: 2.15 kg
